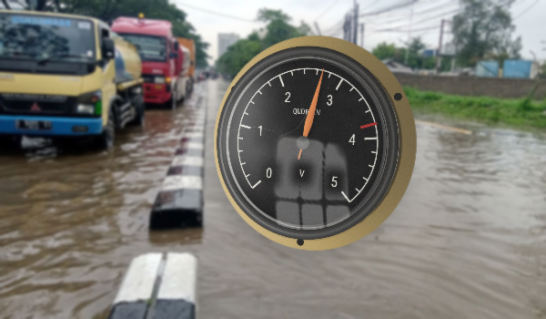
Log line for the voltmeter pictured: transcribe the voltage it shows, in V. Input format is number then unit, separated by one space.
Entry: 2.7 V
